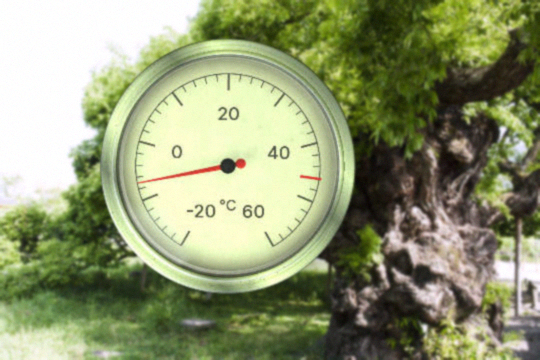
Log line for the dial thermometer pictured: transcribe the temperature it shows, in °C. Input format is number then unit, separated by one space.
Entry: -7 °C
